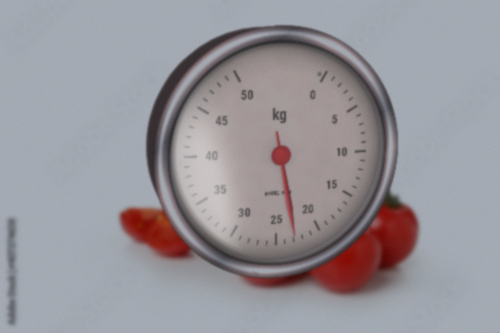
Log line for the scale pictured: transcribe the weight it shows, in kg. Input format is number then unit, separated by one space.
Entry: 23 kg
